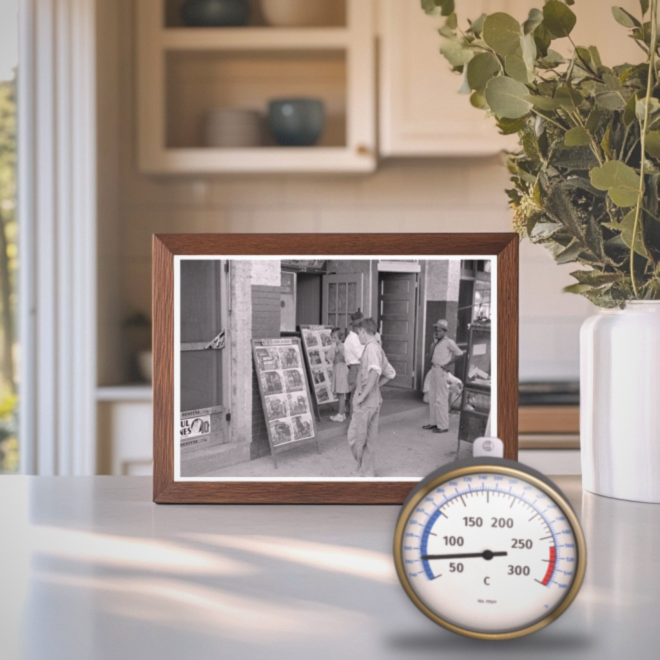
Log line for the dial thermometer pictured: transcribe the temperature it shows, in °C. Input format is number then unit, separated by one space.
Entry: 75 °C
